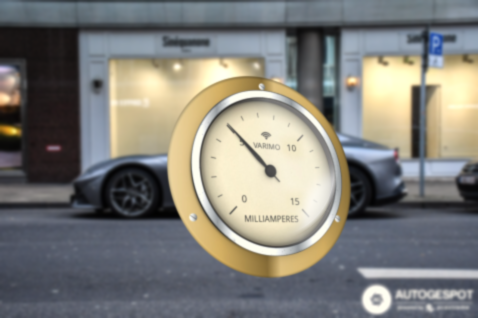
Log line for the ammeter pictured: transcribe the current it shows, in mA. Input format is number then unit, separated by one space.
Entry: 5 mA
